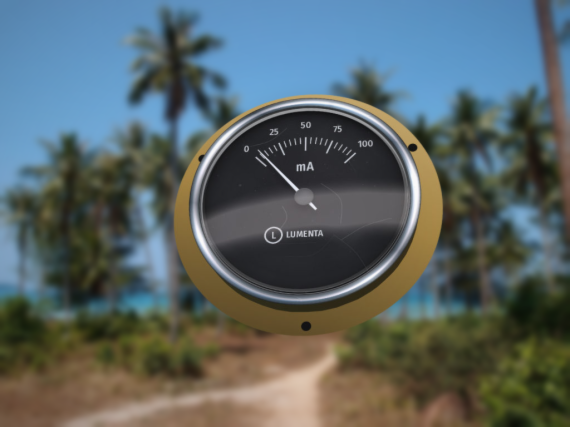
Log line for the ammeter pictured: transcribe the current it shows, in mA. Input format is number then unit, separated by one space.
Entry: 5 mA
